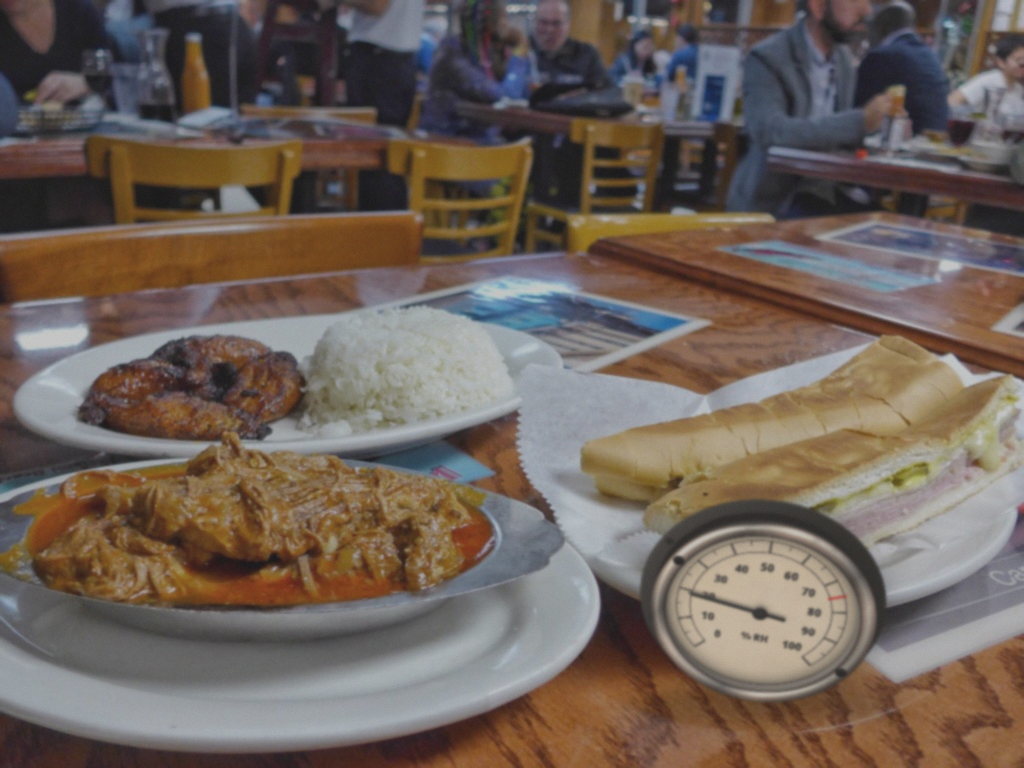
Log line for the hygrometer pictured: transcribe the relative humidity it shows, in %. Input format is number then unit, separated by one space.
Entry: 20 %
